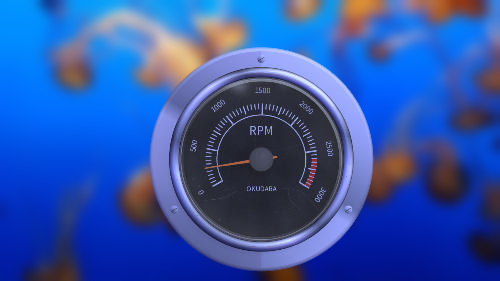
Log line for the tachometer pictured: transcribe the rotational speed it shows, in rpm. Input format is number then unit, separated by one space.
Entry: 250 rpm
